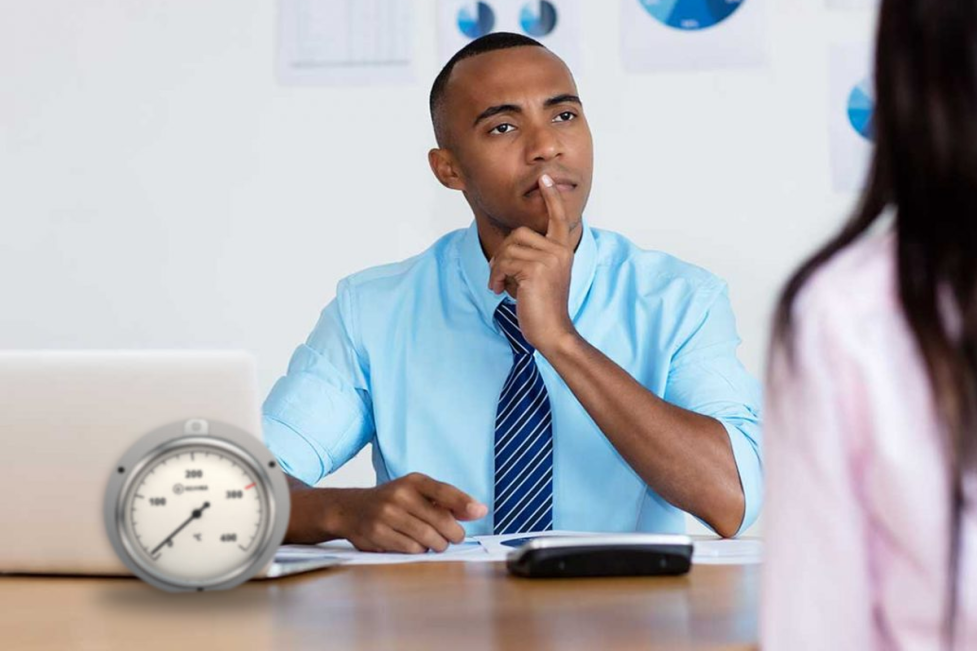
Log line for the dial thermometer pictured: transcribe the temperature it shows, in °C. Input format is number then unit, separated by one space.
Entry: 10 °C
